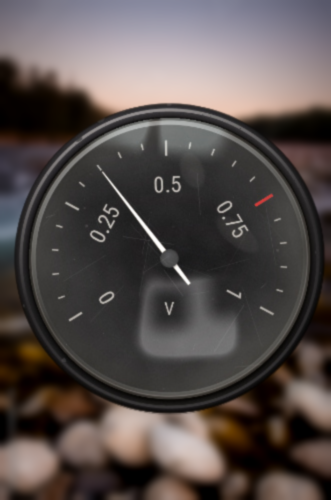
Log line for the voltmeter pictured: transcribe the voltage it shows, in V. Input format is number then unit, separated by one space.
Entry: 0.35 V
